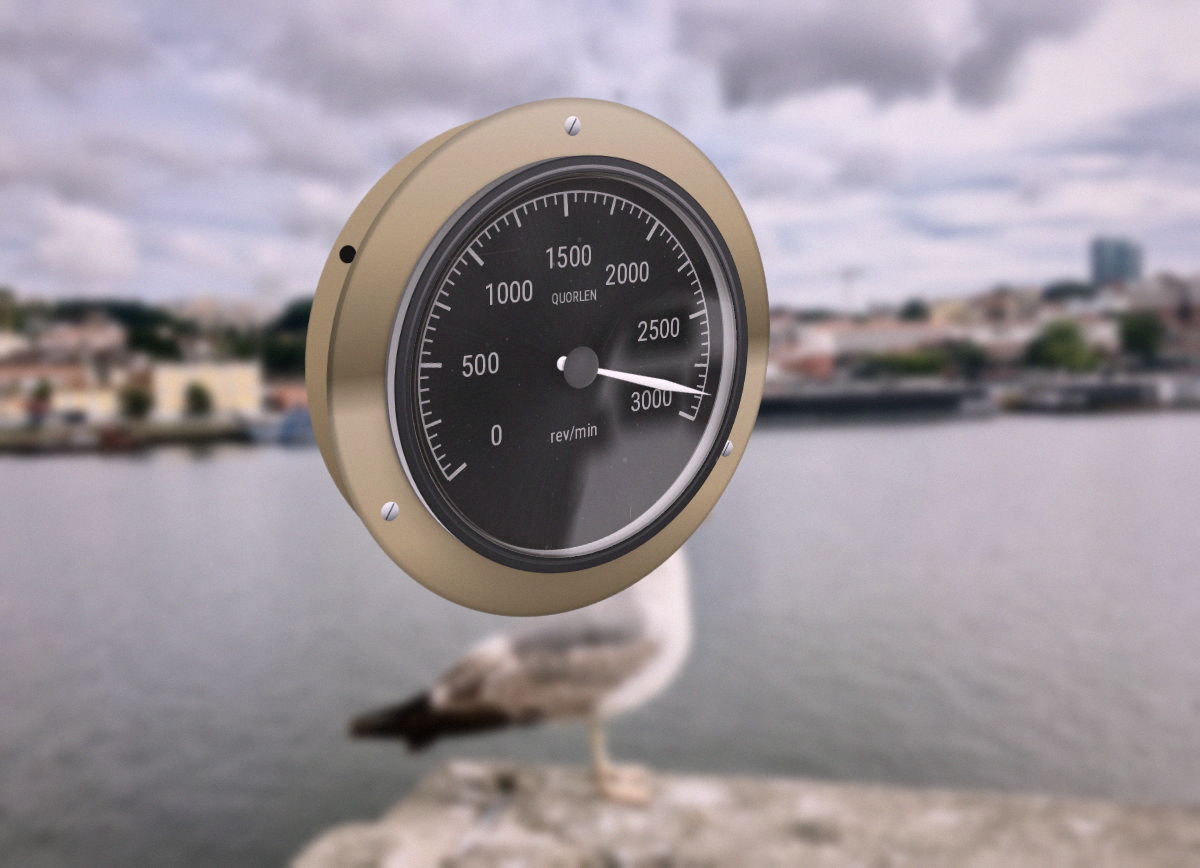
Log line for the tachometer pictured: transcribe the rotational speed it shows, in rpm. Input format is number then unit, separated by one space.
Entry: 2875 rpm
